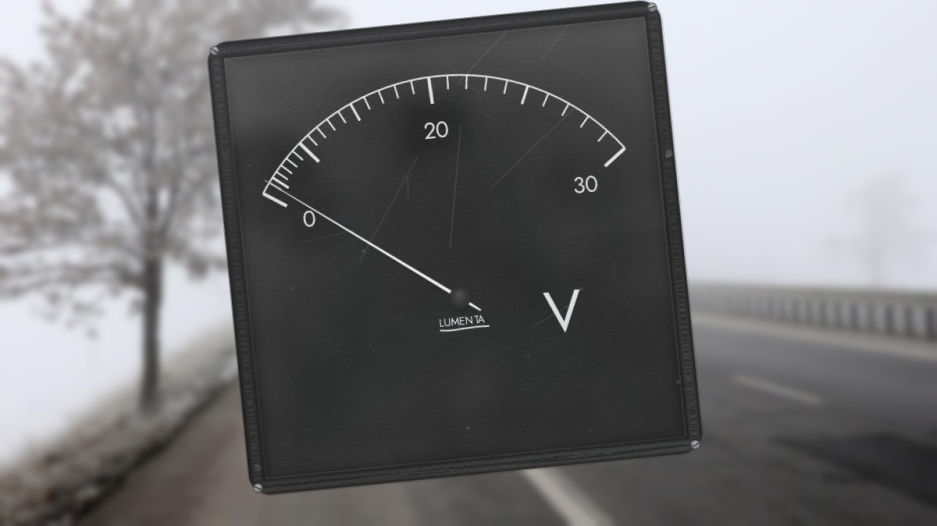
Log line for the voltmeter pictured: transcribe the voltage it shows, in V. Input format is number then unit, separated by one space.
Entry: 4 V
